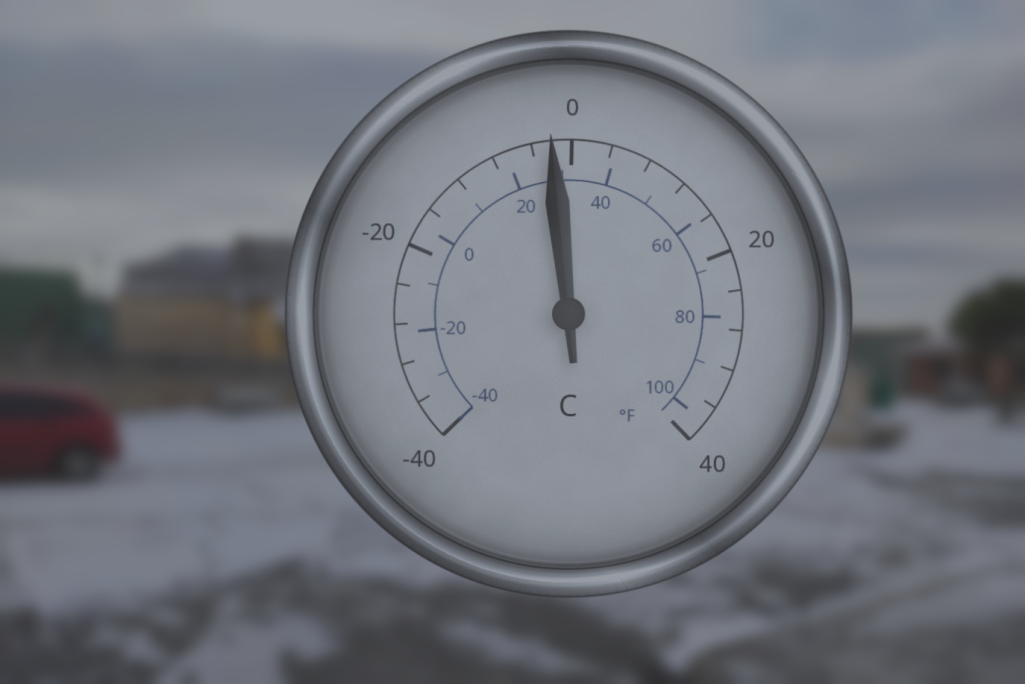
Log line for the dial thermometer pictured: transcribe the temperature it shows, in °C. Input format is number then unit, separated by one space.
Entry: -2 °C
